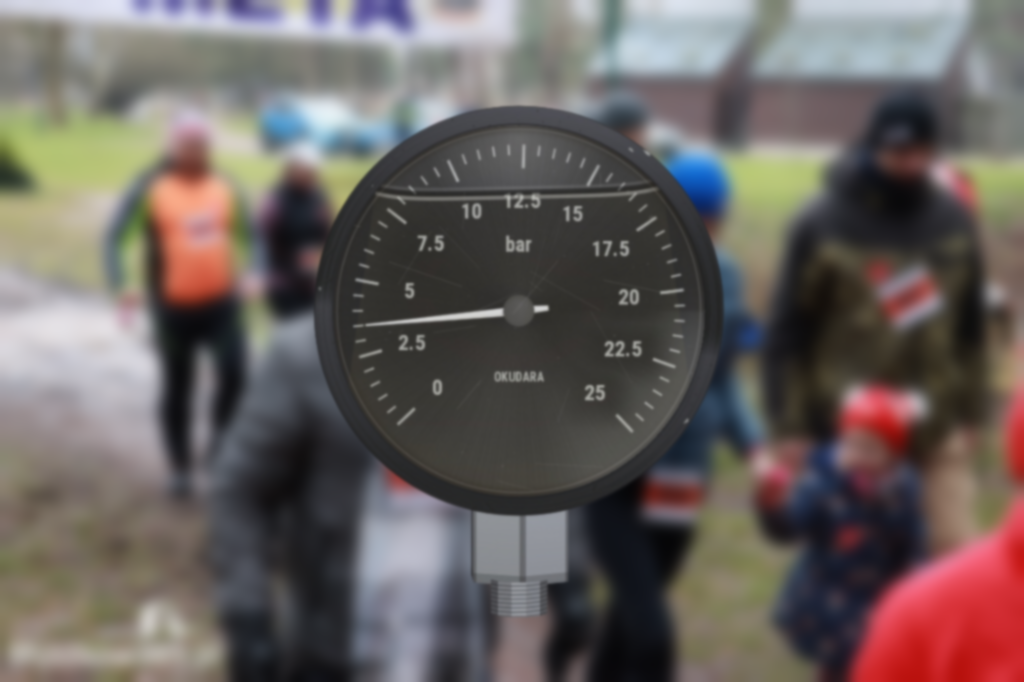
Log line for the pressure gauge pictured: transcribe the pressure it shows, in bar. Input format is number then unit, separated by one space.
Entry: 3.5 bar
